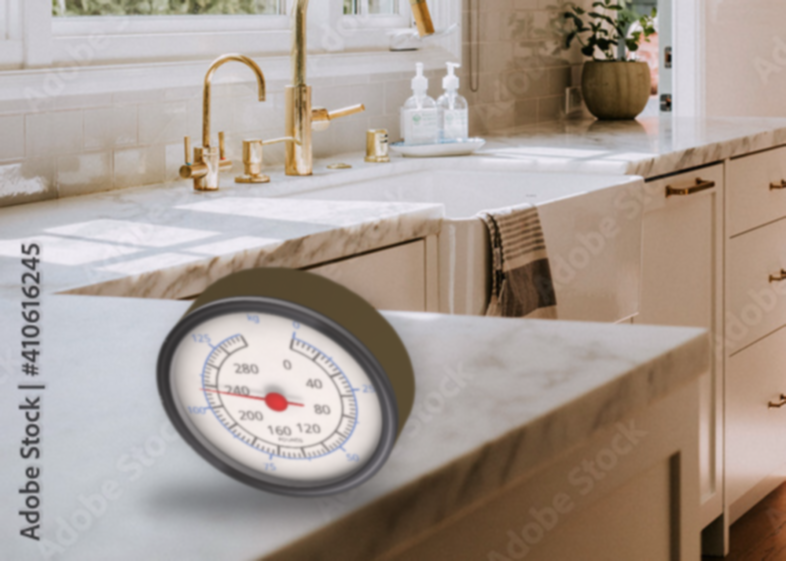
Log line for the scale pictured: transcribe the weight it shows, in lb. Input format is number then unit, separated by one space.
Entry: 240 lb
